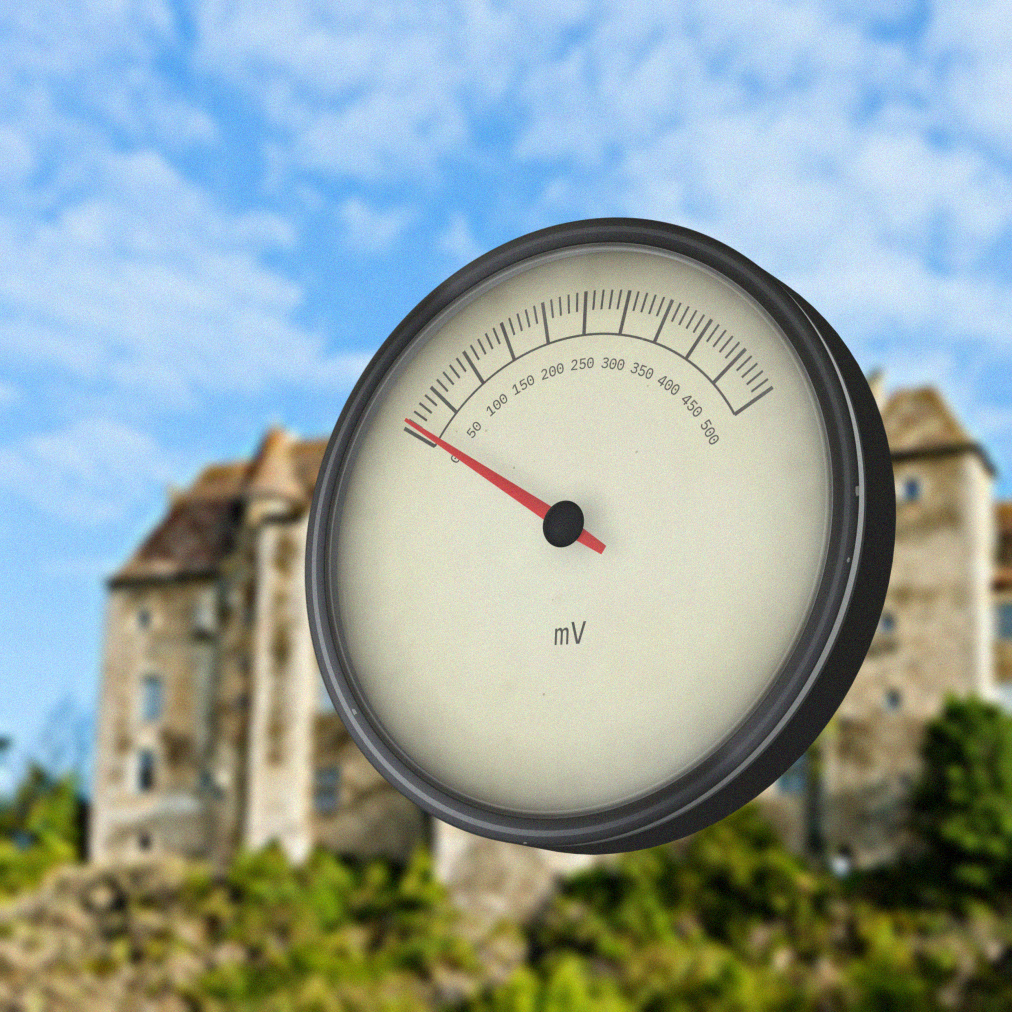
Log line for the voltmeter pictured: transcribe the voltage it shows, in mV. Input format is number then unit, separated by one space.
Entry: 10 mV
